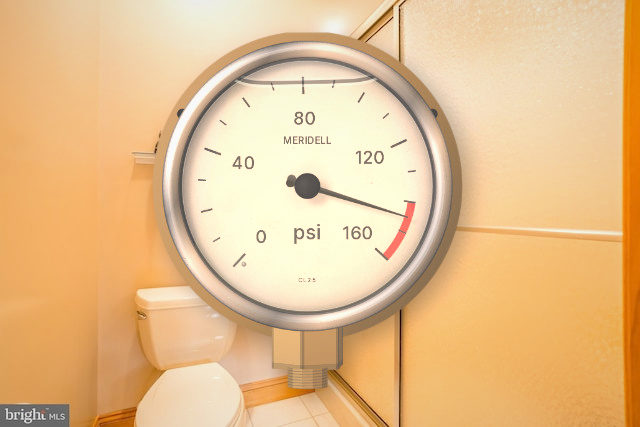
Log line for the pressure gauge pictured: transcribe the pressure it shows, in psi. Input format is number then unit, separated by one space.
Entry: 145 psi
